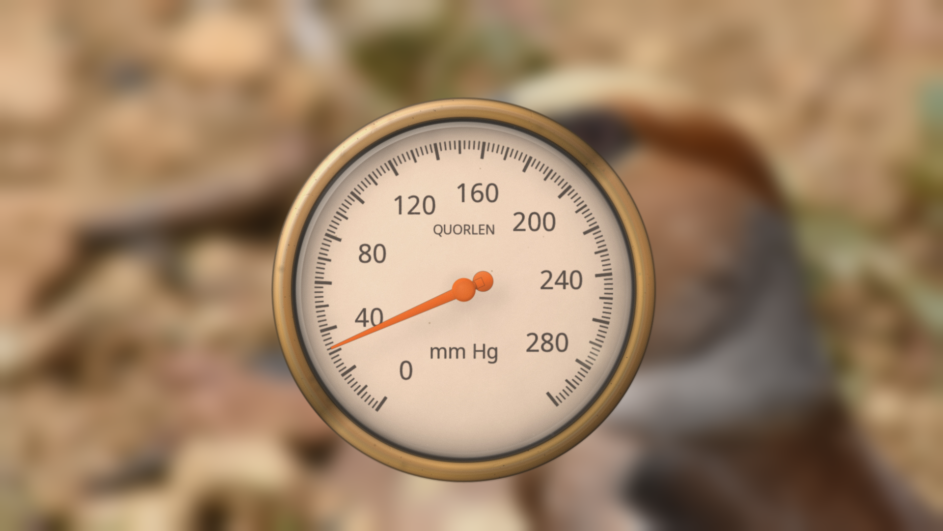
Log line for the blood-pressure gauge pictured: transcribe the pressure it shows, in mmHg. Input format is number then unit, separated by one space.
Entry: 32 mmHg
